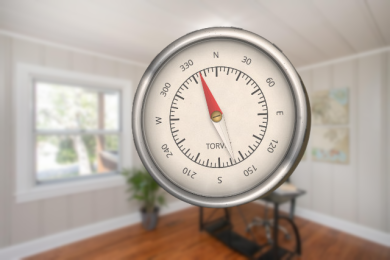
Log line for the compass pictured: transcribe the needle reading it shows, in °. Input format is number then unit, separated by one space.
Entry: 340 °
